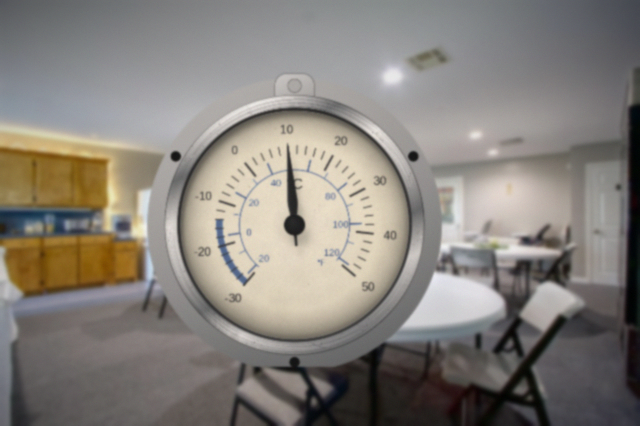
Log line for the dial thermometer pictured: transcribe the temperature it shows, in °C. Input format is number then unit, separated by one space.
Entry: 10 °C
